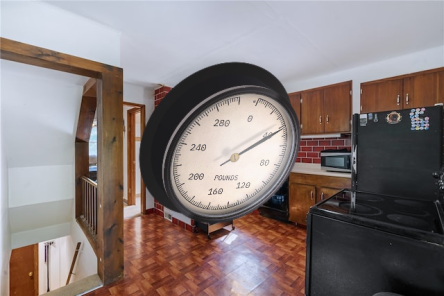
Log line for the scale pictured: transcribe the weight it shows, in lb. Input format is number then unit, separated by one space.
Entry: 40 lb
